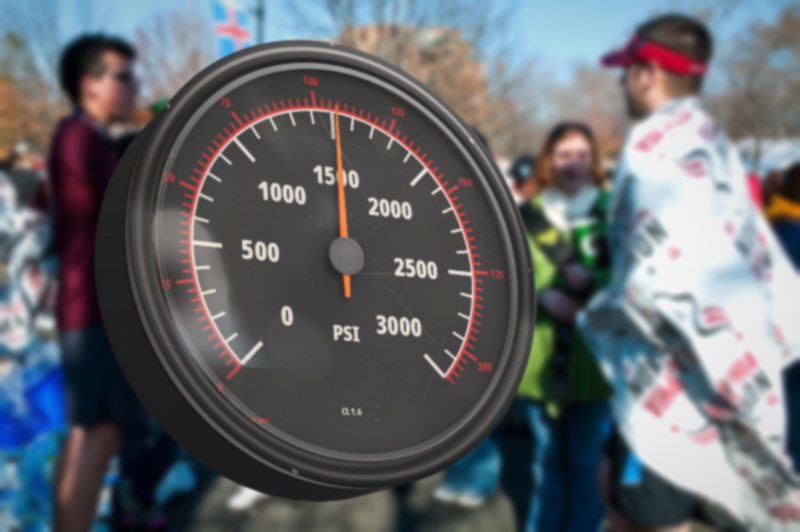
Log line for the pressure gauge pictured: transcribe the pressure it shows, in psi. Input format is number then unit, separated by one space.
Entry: 1500 psi
